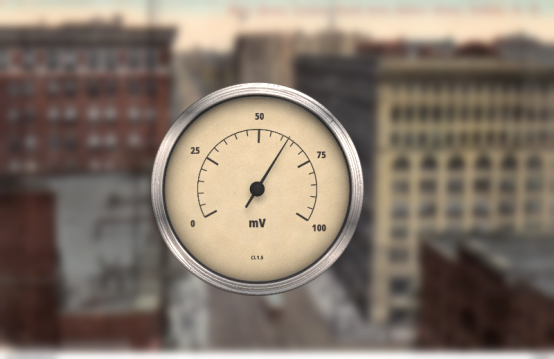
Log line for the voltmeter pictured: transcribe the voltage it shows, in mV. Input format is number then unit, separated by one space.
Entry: 62.5 mV
